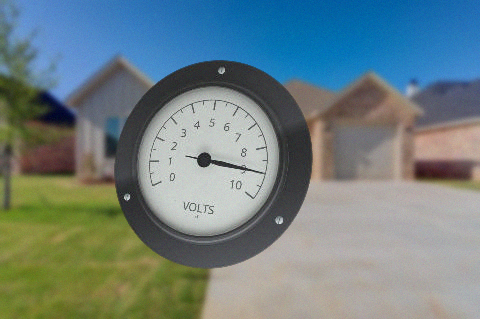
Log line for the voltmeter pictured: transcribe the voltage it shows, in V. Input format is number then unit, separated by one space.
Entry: 9 V
